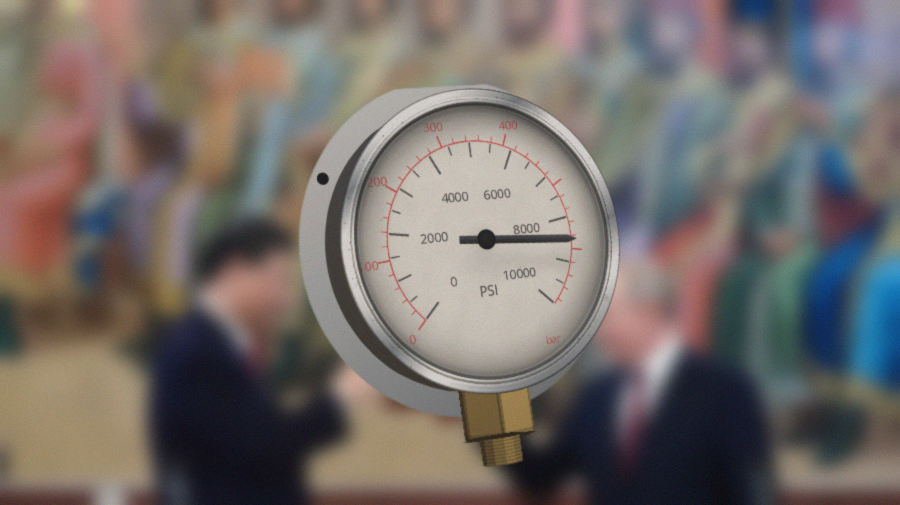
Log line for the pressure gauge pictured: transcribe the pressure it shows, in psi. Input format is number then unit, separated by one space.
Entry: 8500 psi
